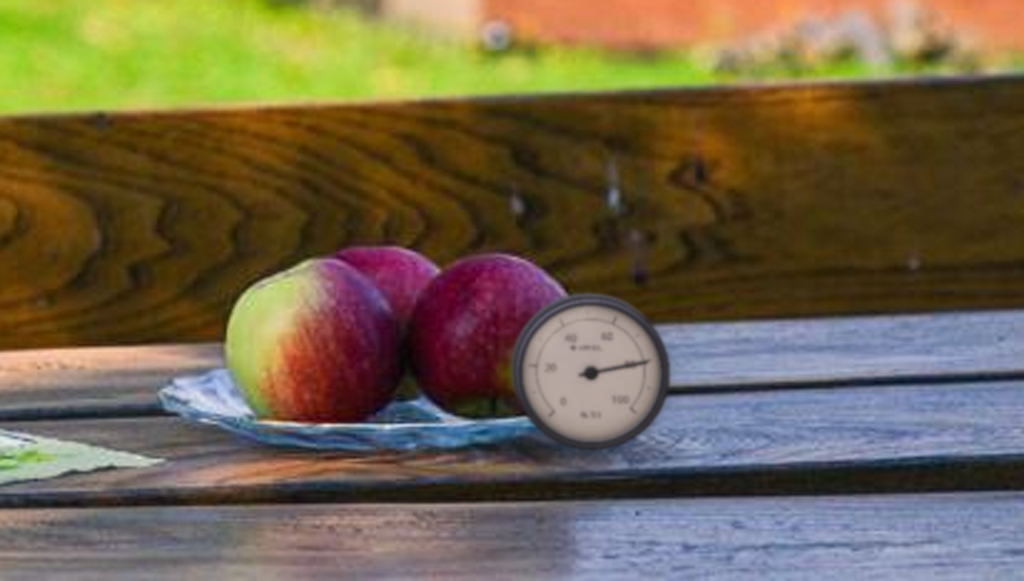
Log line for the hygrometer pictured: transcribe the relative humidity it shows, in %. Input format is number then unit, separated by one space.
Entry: 80 %
